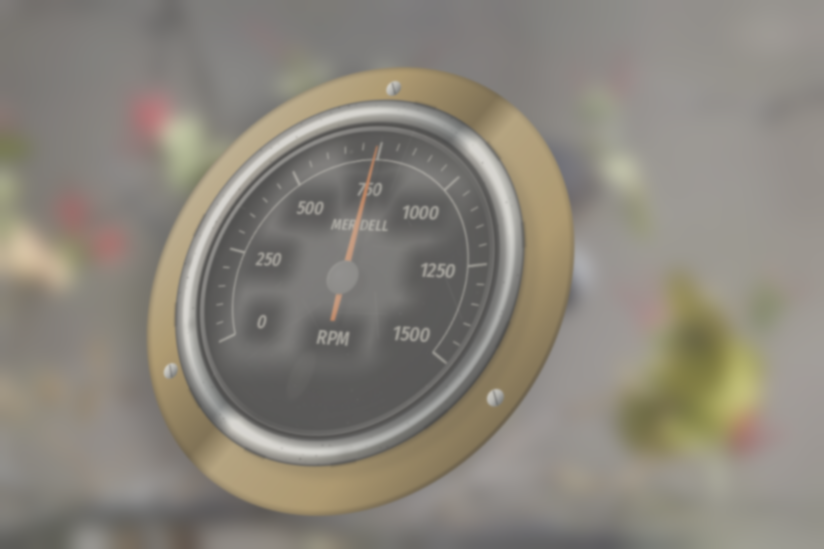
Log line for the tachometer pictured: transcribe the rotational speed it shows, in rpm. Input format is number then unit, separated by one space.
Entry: 750 rpm
